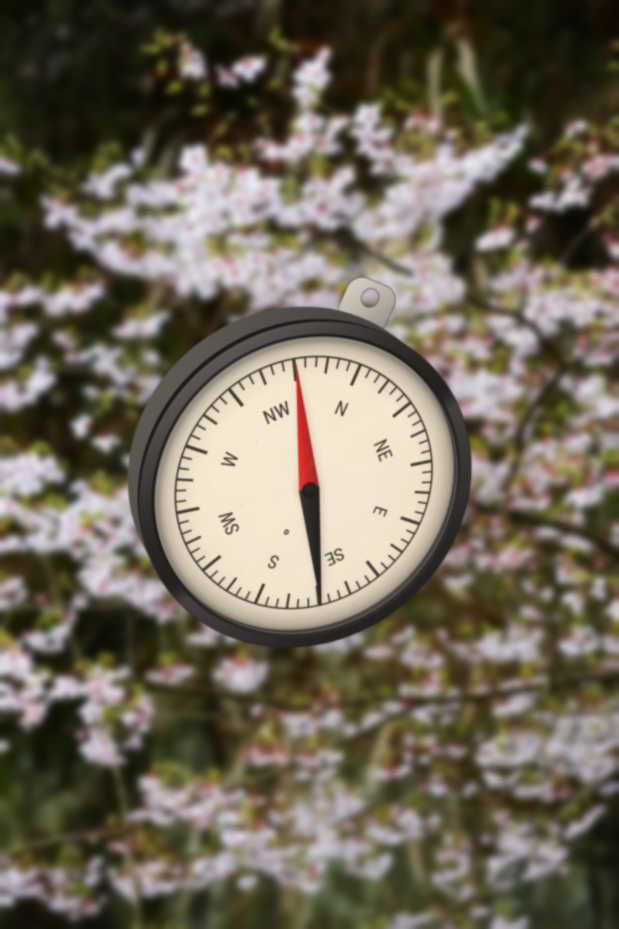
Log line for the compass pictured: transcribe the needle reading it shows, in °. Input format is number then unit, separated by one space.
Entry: 330 °
